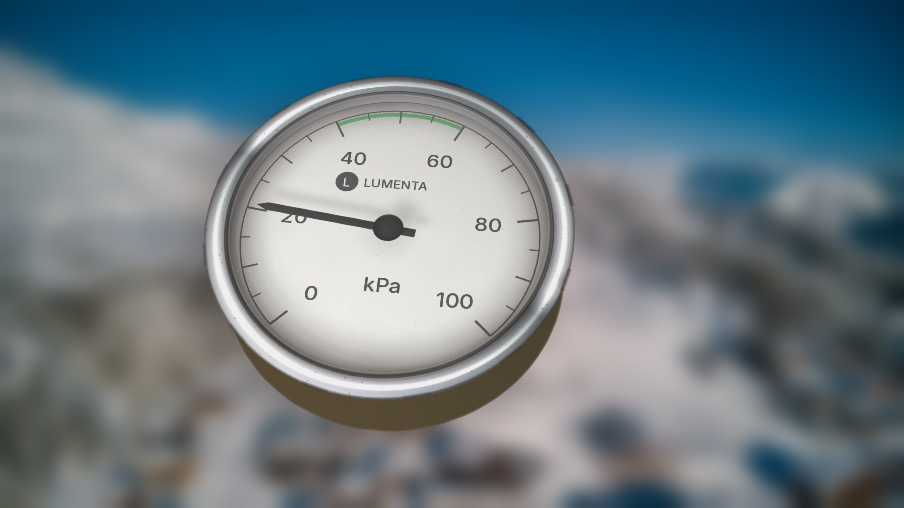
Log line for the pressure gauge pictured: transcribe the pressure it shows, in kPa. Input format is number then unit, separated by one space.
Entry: 20 kPa
